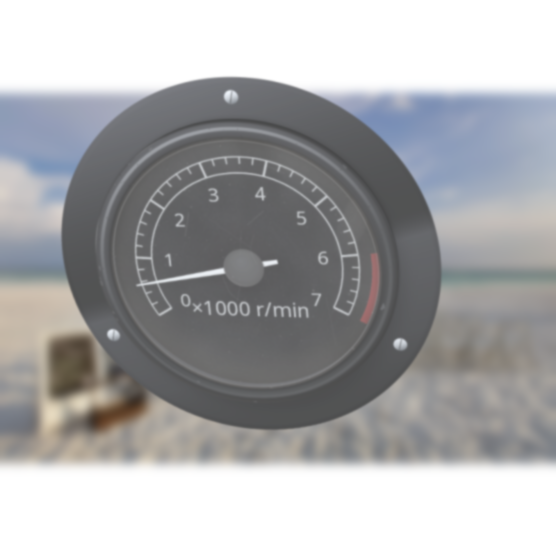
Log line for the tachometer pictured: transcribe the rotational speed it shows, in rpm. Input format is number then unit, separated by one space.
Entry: 600 rpm
